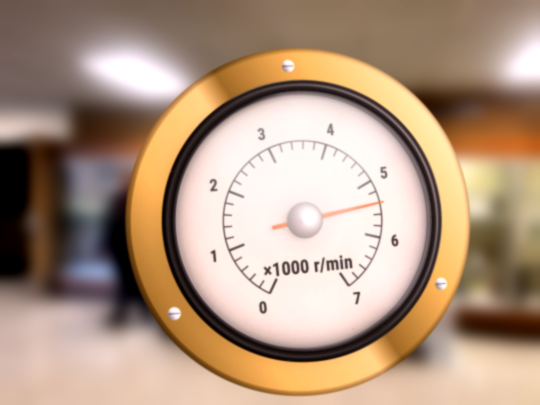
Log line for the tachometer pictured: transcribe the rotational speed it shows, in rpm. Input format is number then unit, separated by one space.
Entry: 5400 rpm
